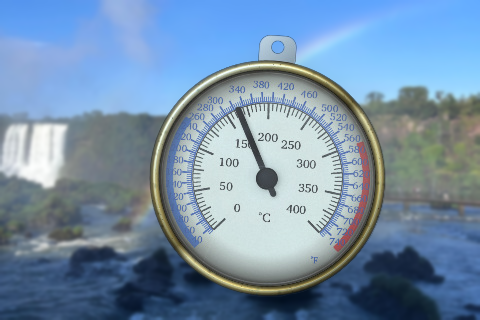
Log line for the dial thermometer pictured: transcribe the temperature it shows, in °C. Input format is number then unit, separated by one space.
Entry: 165 °C
